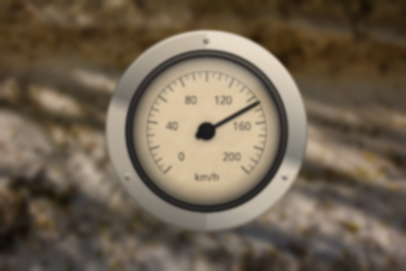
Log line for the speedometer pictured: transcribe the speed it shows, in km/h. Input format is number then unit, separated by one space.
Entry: 145 km/h
